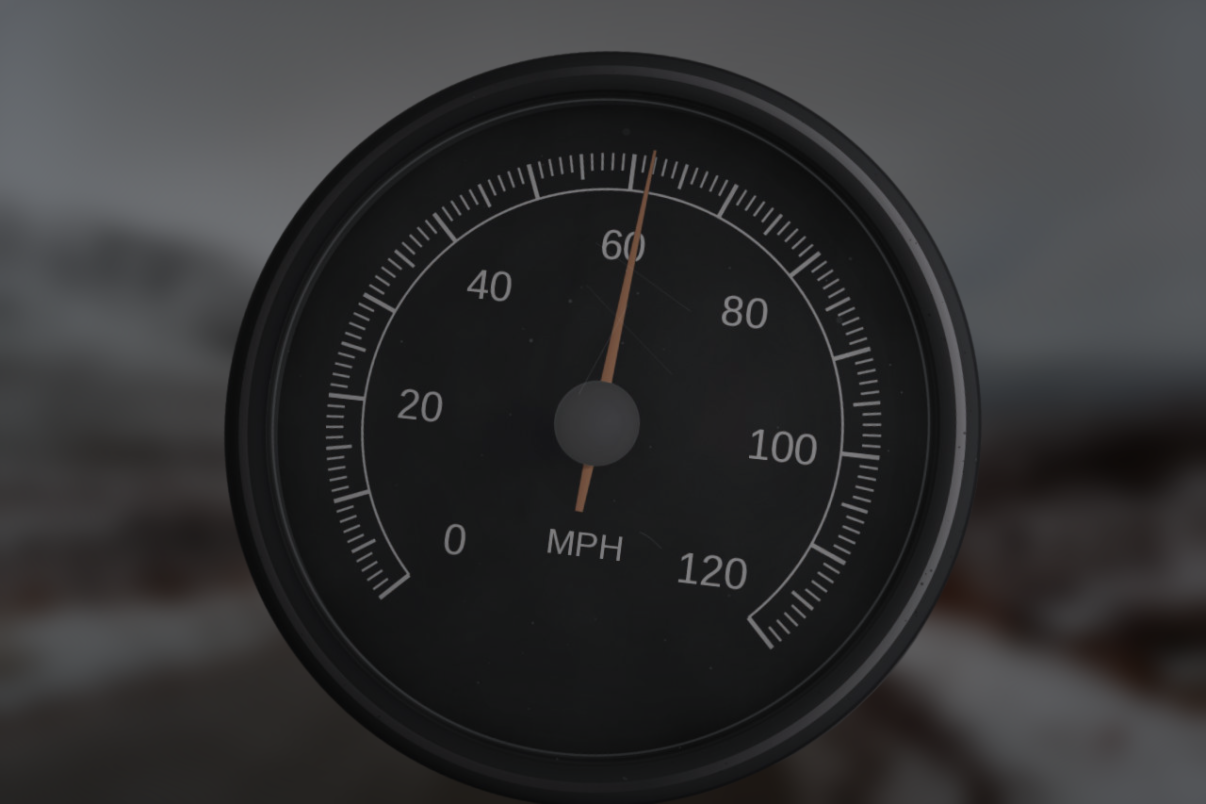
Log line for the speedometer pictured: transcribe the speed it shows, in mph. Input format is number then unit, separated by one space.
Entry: 62 mph
